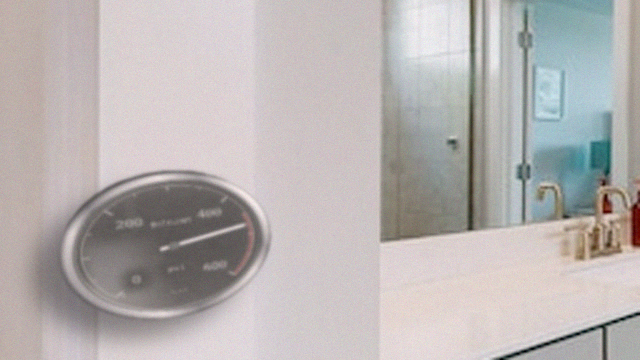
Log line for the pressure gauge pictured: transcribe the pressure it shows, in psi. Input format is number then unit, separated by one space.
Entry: 475 psi
